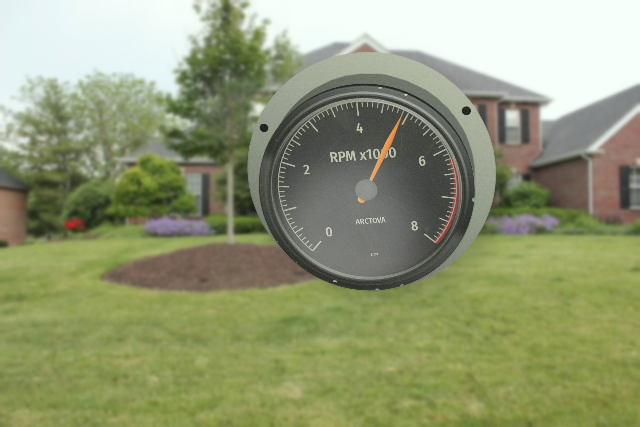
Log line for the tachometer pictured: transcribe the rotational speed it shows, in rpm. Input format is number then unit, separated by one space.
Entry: 4900 rpm
